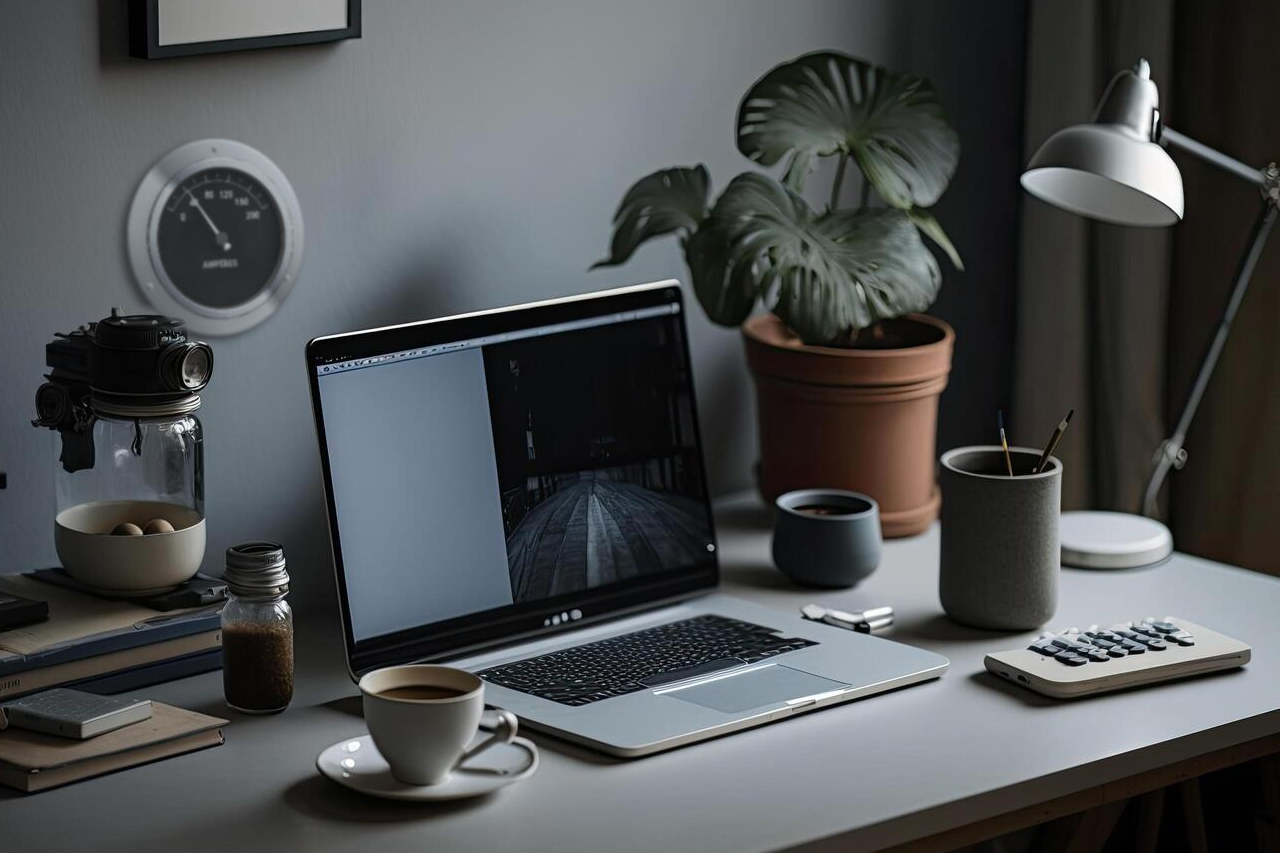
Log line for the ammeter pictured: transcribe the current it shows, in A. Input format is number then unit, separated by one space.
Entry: 40 A
